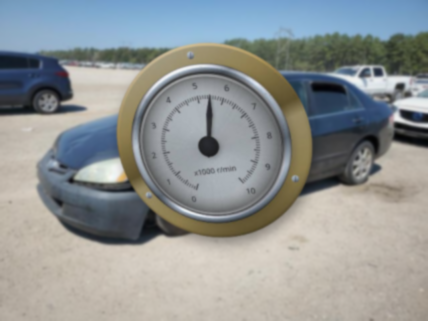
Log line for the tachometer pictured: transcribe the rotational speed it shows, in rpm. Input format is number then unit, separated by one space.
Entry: 5500 rpm
